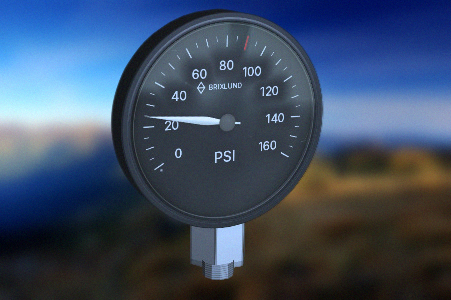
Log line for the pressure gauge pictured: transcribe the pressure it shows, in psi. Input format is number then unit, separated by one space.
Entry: 25 psi
